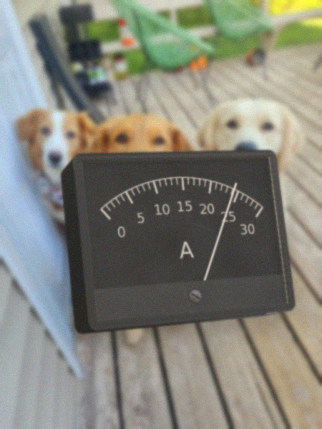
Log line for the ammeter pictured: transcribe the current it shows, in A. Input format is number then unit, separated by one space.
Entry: 24 A
